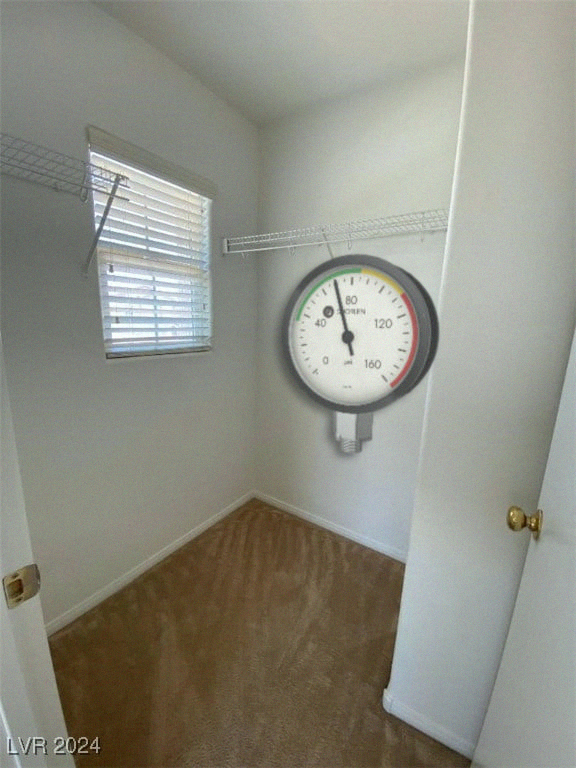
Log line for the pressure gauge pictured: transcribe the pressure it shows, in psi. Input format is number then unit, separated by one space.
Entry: 70 psi
